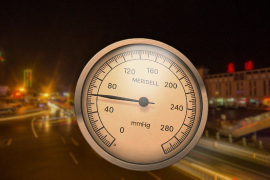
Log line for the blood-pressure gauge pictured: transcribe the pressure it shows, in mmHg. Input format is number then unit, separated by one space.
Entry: 60 mmHg
